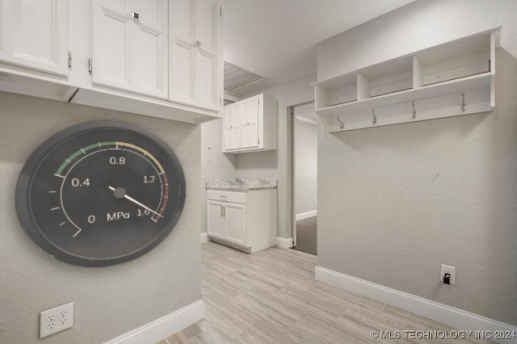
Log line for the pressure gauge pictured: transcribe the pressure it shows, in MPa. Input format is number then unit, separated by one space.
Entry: 1.55 MPa
